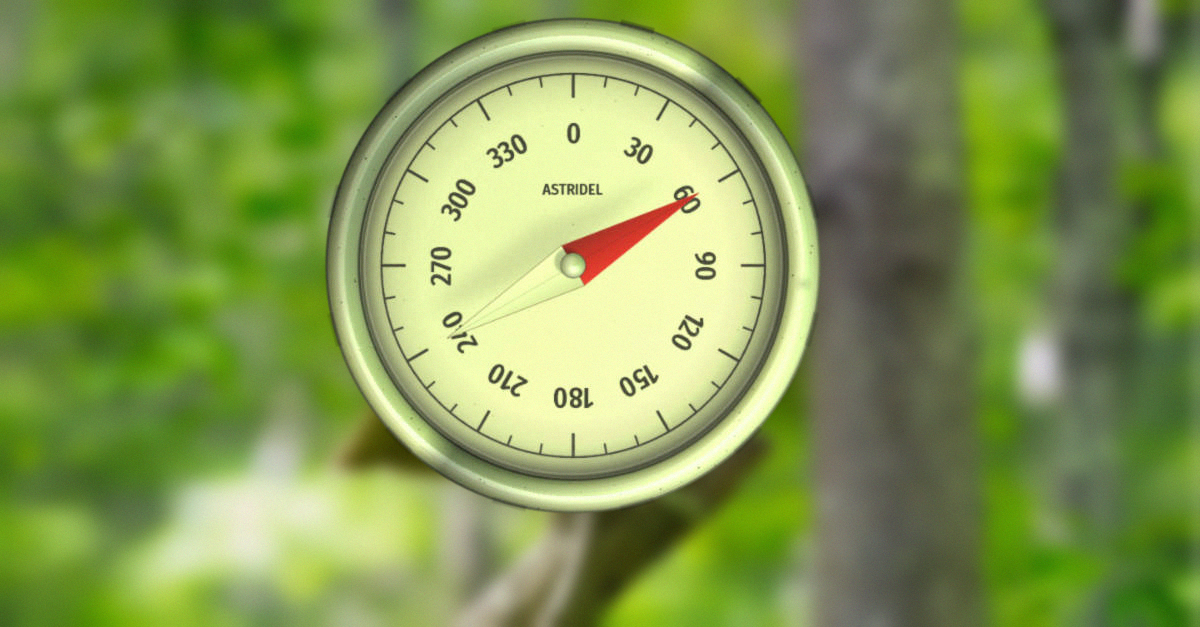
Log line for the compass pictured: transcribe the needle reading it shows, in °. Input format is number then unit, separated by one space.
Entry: 60 °
